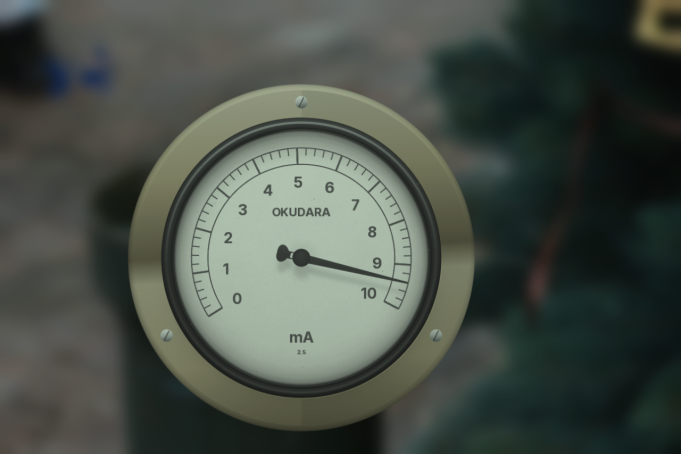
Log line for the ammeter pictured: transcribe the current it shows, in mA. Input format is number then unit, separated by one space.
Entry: 9.4 mA
